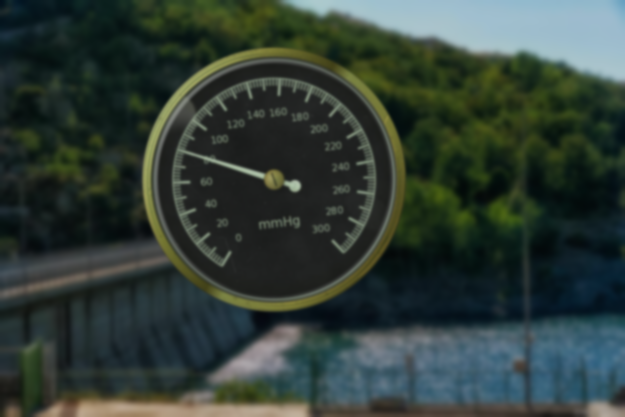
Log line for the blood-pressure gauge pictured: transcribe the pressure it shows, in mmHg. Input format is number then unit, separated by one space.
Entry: 80 mmHg
